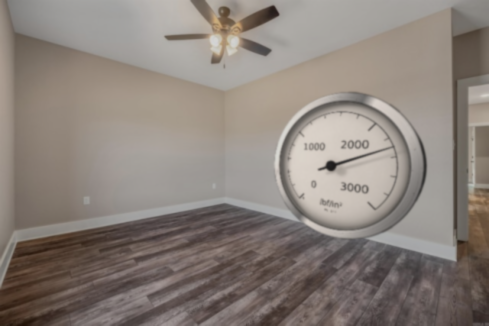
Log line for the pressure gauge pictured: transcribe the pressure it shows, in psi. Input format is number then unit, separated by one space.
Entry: 2300 psi
